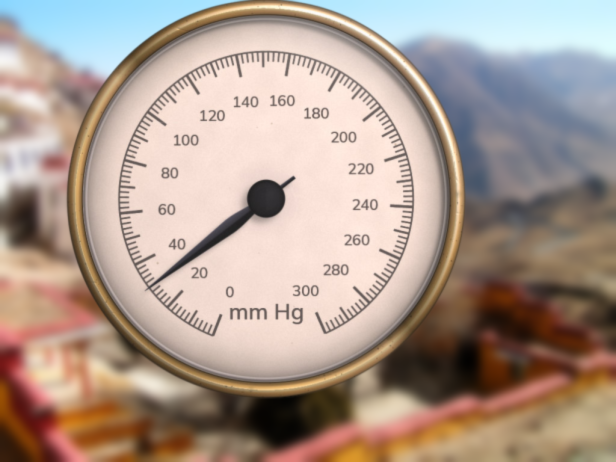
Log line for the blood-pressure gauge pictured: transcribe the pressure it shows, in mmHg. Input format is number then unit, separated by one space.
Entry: 30 mmHg
